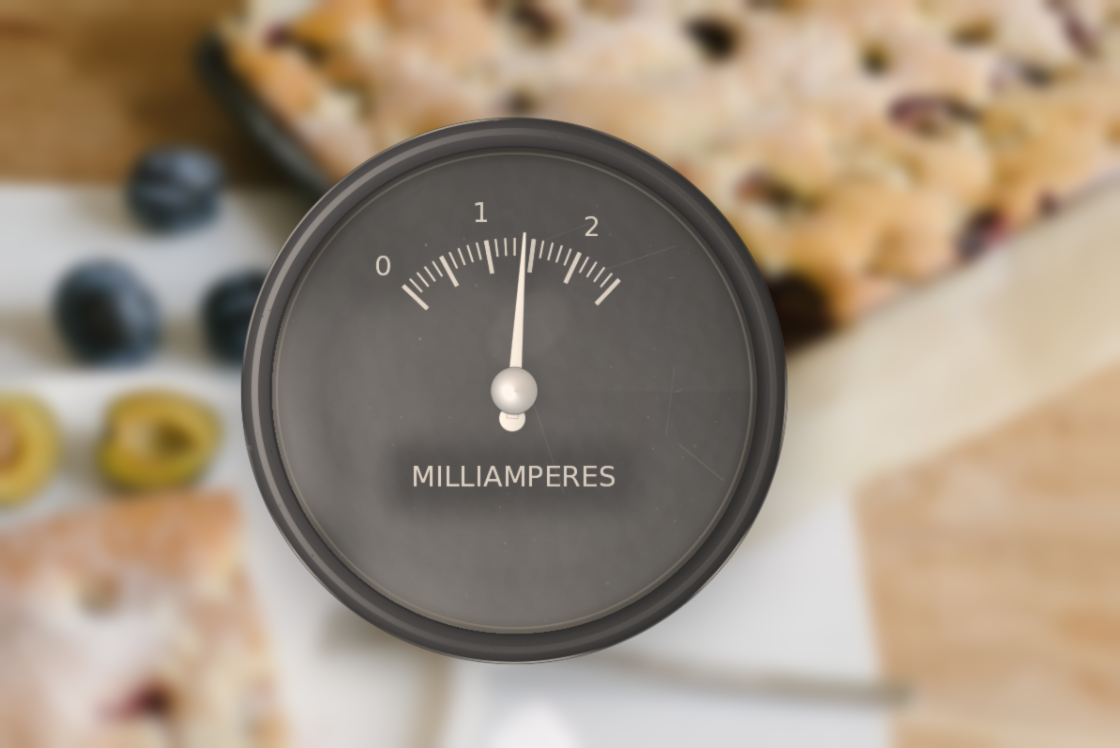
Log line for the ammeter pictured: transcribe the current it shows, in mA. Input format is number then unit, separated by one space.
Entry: 1.4 mA
